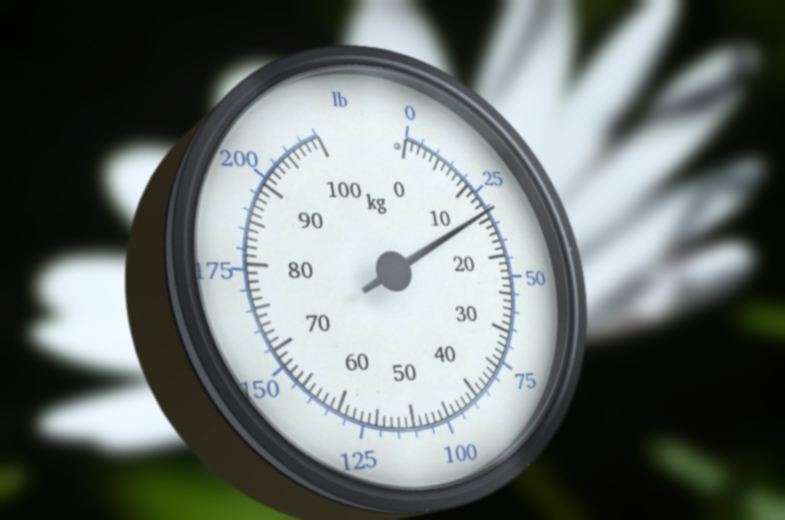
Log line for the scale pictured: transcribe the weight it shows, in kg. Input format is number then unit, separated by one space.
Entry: 14 kg
